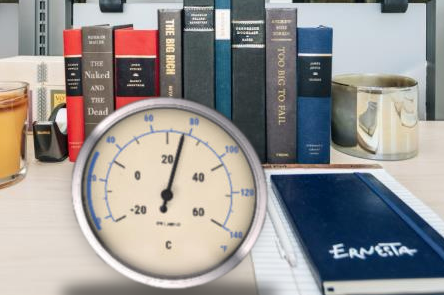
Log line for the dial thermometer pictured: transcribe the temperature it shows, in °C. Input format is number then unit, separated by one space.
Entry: 25 °C
